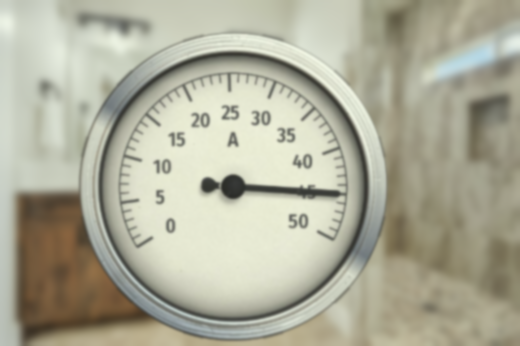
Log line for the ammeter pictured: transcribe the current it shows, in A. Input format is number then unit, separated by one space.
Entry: 45 A
